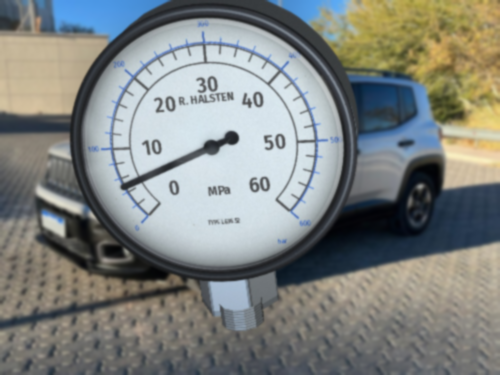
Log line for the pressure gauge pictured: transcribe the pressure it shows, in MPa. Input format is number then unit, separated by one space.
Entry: 5 MPa
